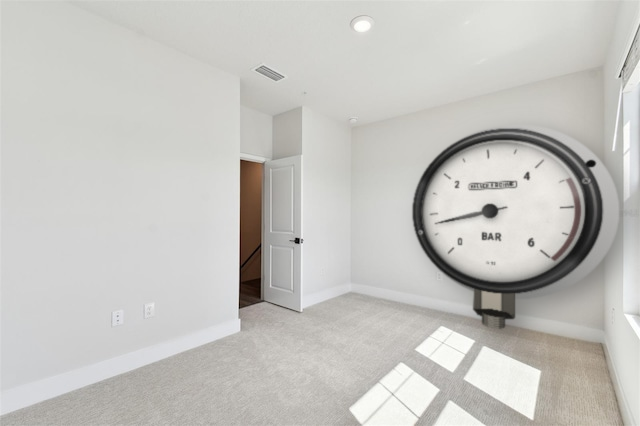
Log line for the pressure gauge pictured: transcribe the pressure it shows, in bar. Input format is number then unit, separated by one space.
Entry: 0.75 bar
